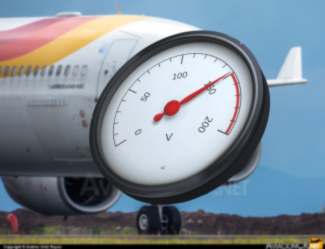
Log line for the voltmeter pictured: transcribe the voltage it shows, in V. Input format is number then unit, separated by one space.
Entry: 150 V
